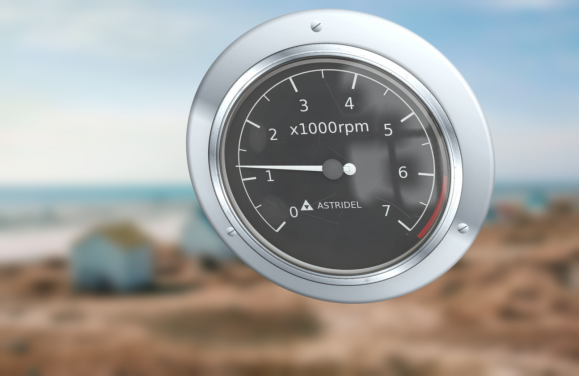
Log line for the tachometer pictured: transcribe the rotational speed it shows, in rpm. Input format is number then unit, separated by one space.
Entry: 1250 rpm
